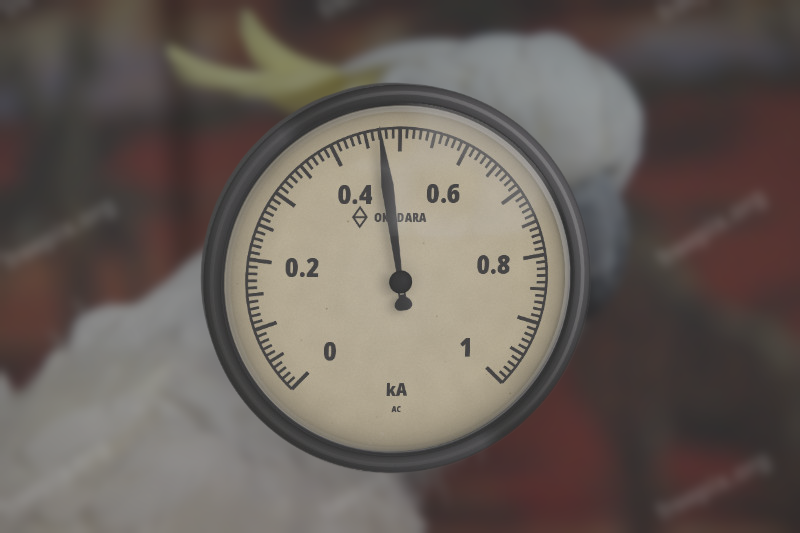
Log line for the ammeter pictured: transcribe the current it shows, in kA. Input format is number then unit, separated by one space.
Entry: 0.47 kA
